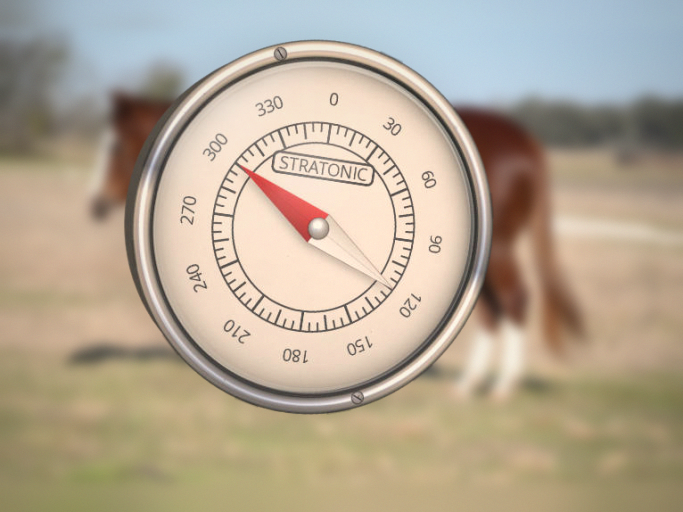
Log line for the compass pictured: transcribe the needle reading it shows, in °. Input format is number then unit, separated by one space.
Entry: 300 °
